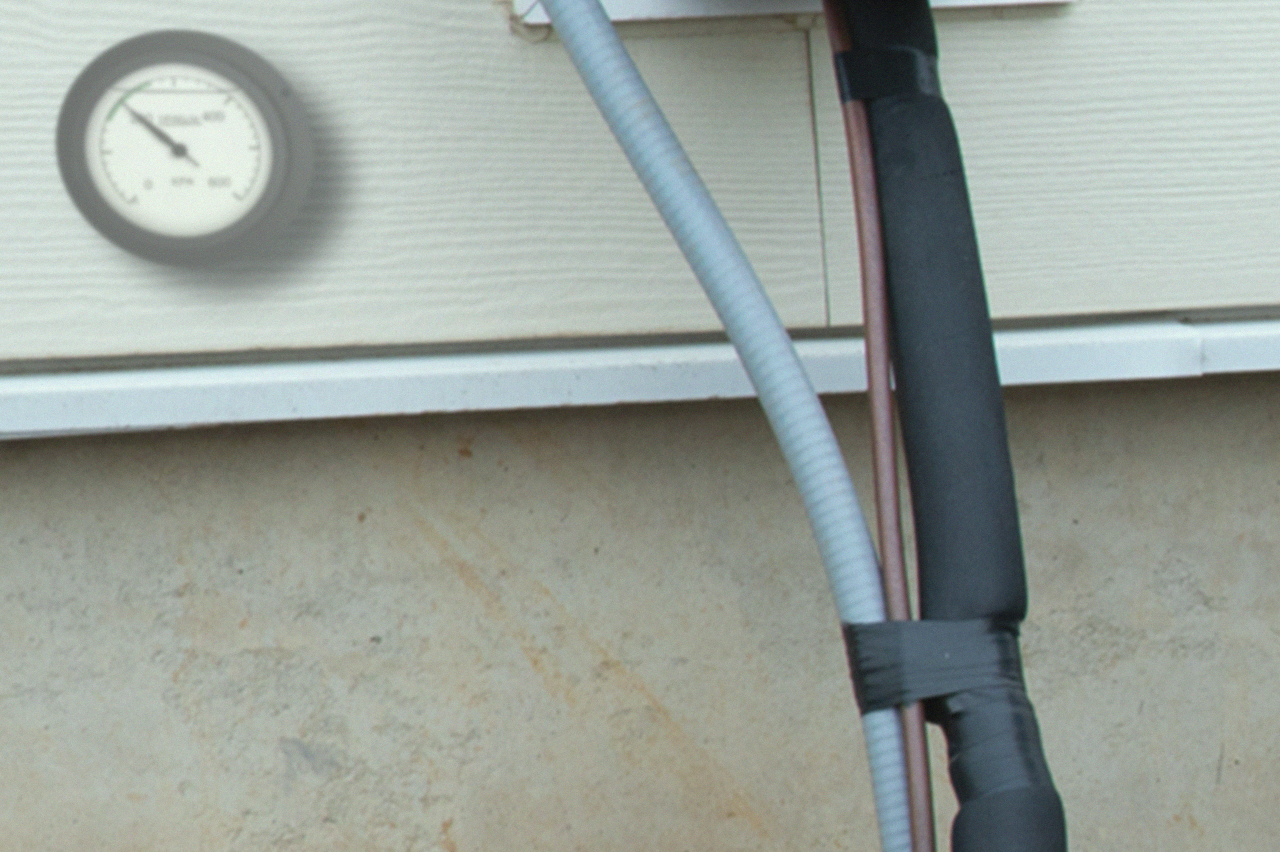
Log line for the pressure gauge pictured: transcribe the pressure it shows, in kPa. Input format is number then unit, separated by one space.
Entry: 200 kPa
